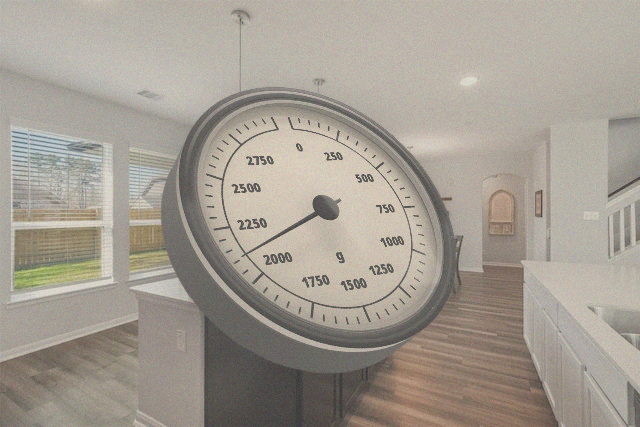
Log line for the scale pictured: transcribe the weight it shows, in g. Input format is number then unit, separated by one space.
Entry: 2100 g
